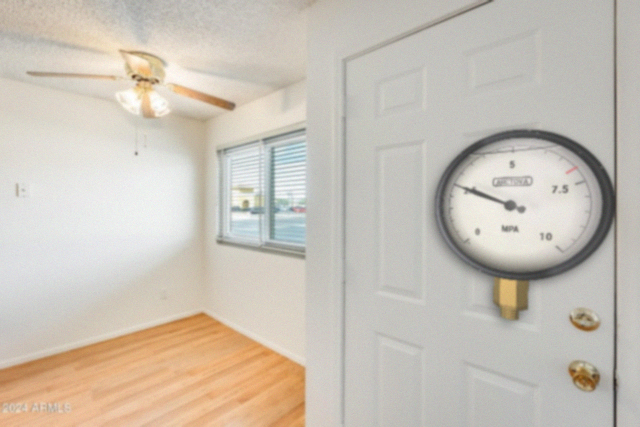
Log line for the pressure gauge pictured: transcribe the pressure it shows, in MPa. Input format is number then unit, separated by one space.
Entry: 2.5 MPa
